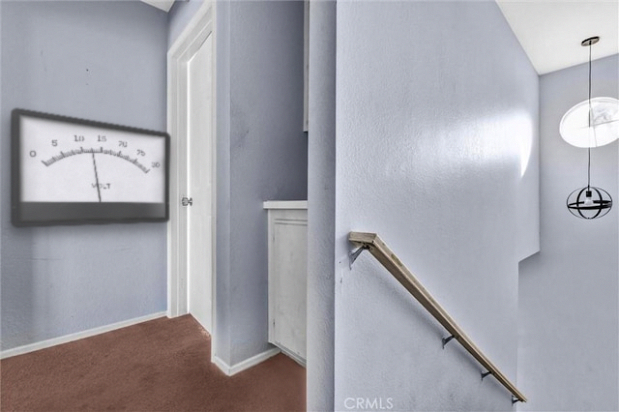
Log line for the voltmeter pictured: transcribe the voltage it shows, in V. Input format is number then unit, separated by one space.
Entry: 12.5 V
